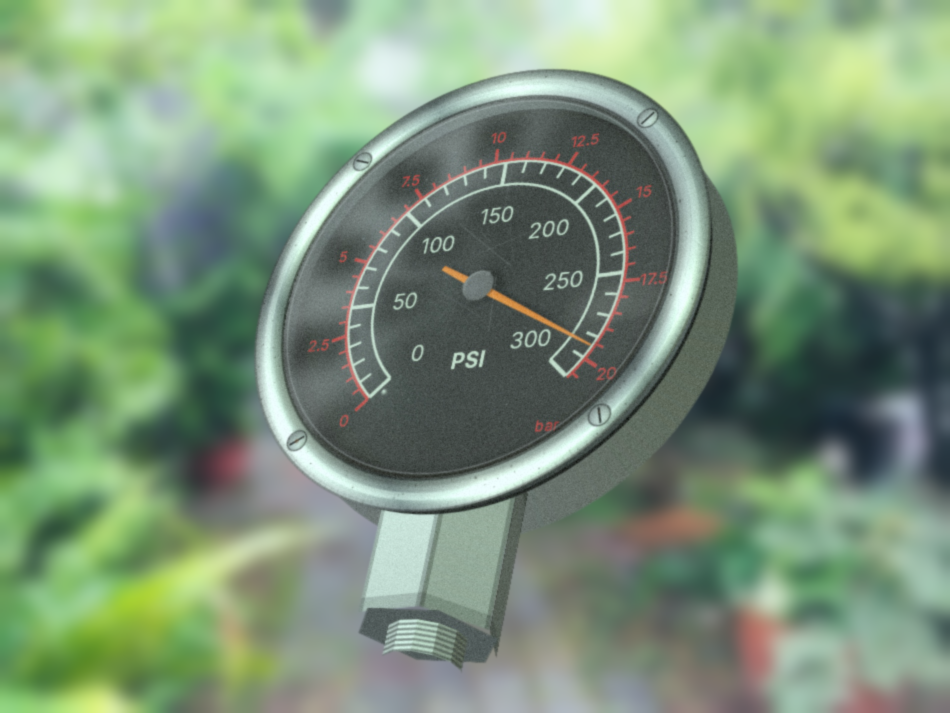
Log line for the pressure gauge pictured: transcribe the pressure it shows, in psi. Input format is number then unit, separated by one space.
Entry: 285 psi
